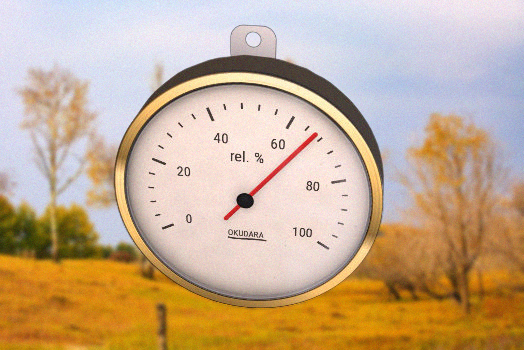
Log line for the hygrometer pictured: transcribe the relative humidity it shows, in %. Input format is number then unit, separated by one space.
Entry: 66 %
